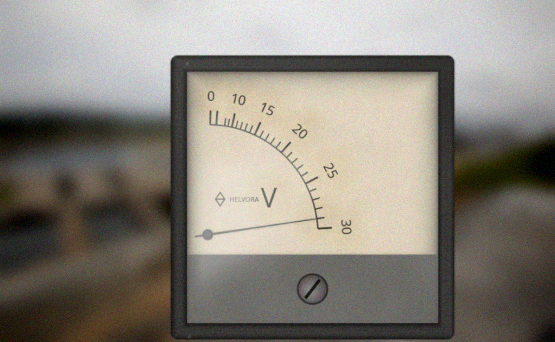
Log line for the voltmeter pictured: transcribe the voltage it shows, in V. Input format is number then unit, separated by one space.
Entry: 29 V
